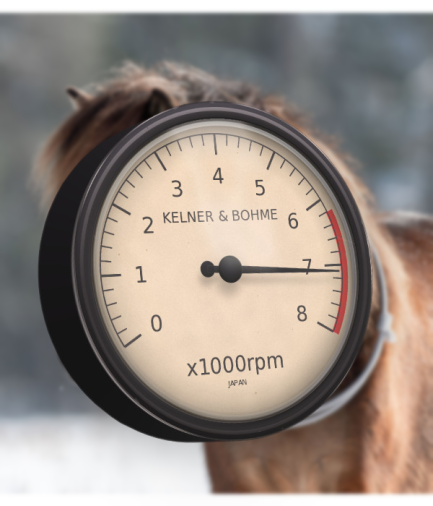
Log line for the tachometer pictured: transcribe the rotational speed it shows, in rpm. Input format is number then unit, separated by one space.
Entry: 7100 rpm
